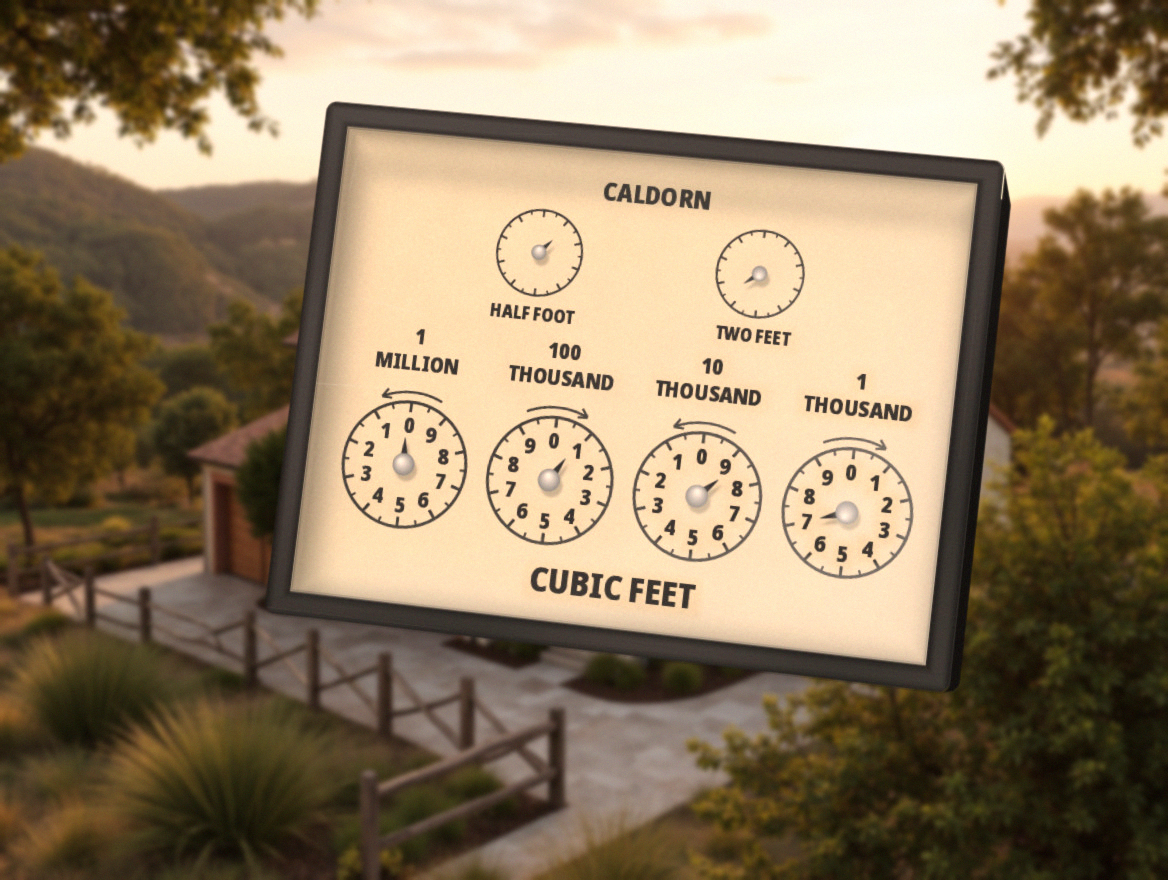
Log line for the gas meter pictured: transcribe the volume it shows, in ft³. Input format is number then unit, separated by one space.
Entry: 8700 ft³
